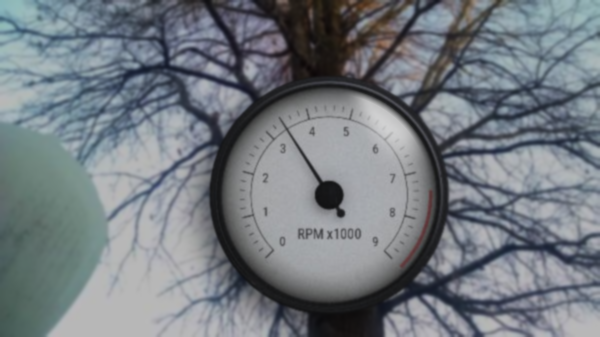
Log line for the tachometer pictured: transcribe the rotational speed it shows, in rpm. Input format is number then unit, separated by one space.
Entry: 3400 rpm
